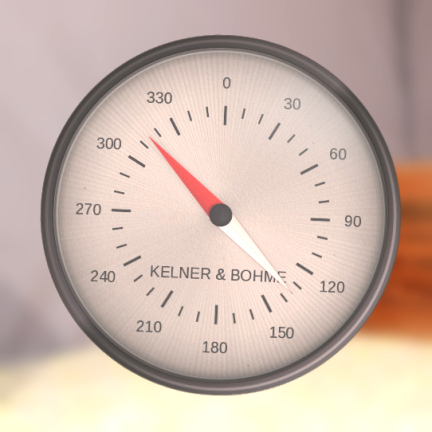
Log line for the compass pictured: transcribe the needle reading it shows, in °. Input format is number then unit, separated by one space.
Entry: 315 °
